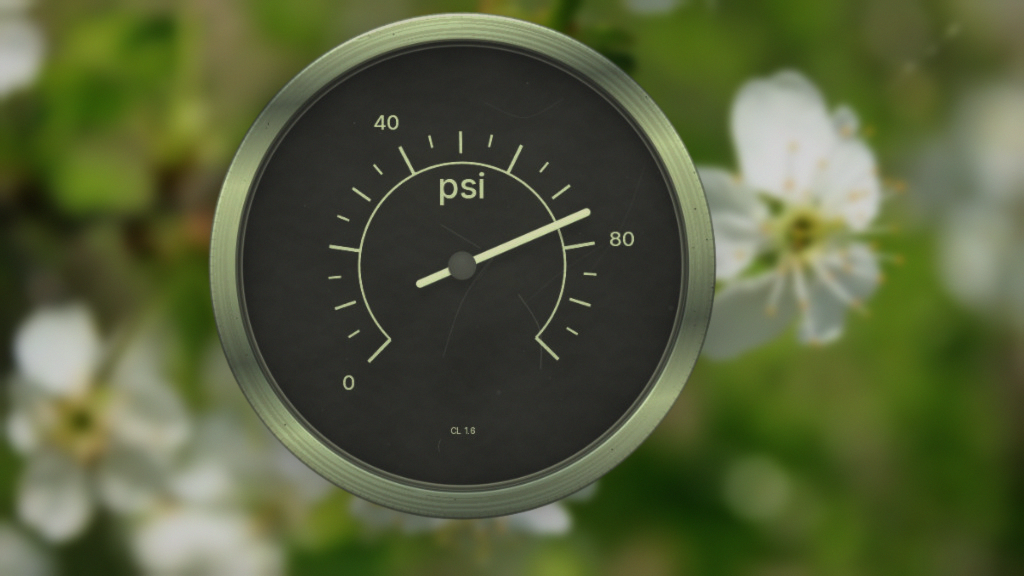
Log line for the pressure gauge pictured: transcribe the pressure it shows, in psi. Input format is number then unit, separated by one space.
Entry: 75 psi
